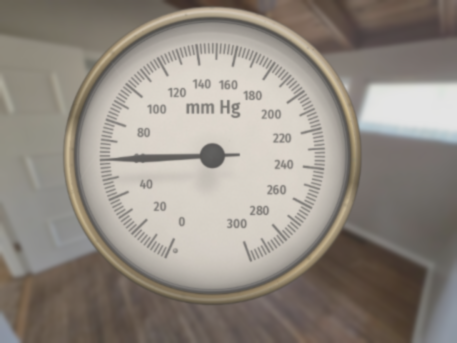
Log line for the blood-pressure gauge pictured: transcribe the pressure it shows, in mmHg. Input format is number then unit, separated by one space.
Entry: 60 mmHg
